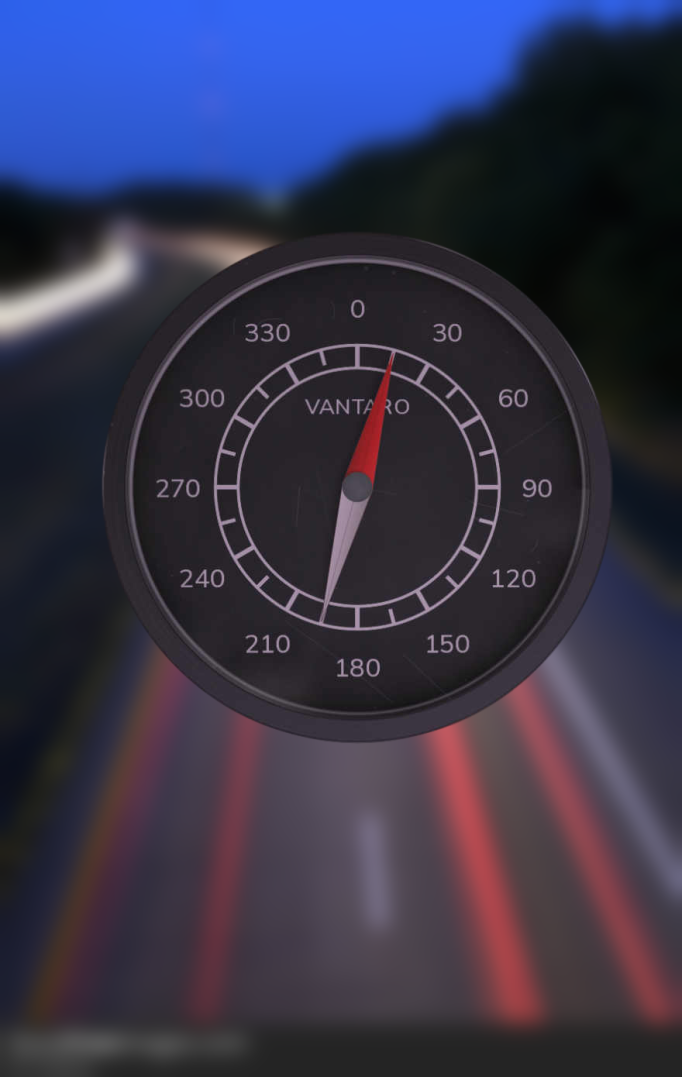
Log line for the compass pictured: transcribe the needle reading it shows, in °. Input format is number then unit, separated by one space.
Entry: 15 °
